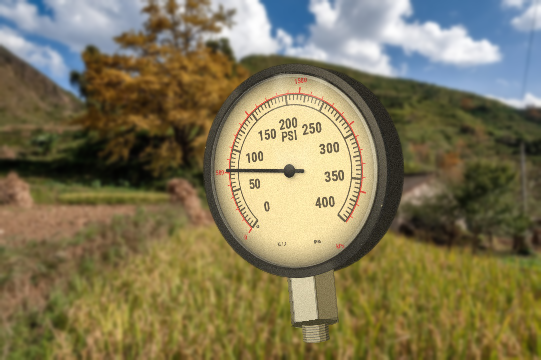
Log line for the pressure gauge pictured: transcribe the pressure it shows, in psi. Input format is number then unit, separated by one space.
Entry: 75 psi
